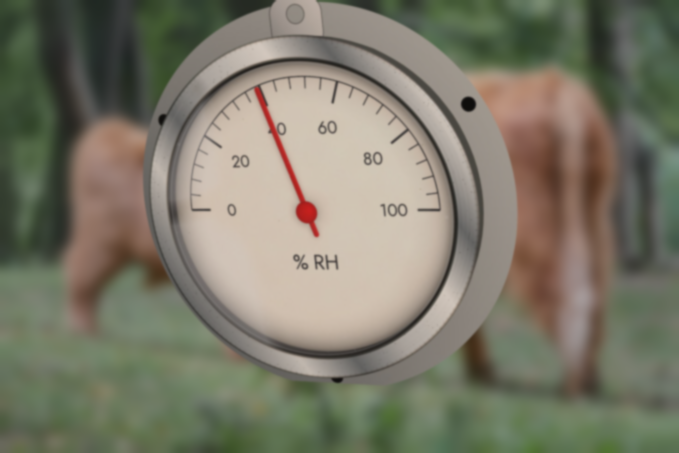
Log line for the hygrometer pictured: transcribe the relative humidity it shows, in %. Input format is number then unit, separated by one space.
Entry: 40 %
